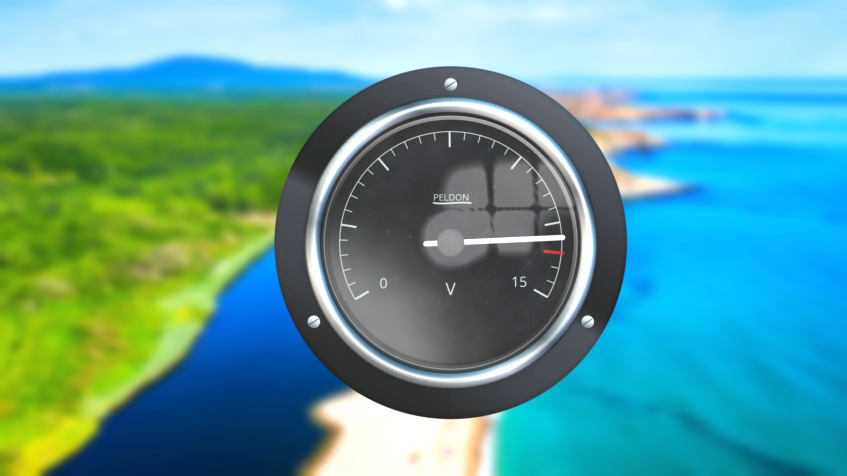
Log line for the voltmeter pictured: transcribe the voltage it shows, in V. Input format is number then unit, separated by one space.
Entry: 13 V
